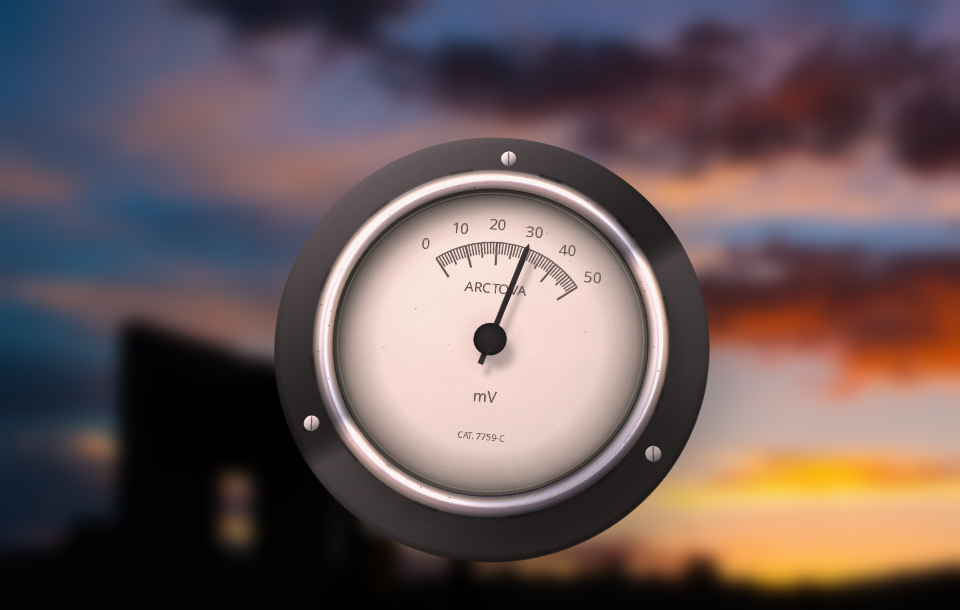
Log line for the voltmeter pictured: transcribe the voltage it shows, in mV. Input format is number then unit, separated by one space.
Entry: 30 mV
